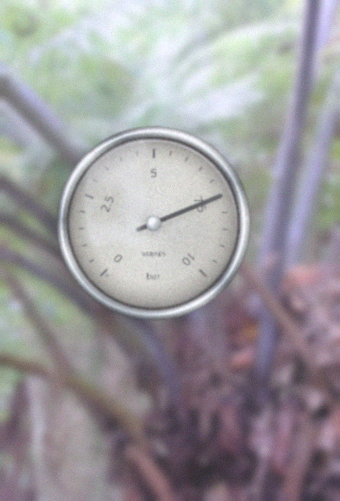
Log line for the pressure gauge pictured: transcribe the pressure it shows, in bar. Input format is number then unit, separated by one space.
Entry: 7.5 bar
